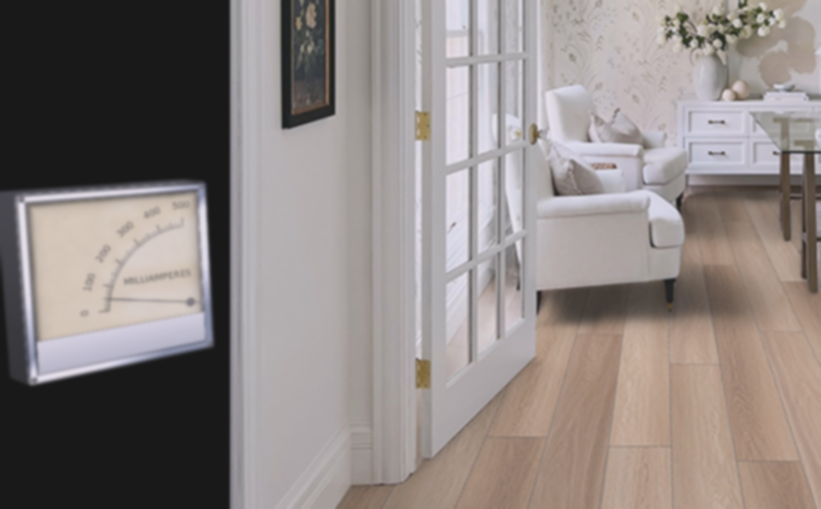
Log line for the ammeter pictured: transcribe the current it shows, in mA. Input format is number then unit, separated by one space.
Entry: 50 mA
